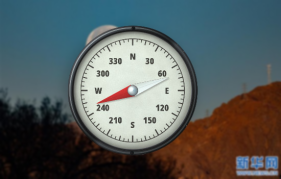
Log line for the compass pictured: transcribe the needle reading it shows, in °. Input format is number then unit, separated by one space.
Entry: 250 °
